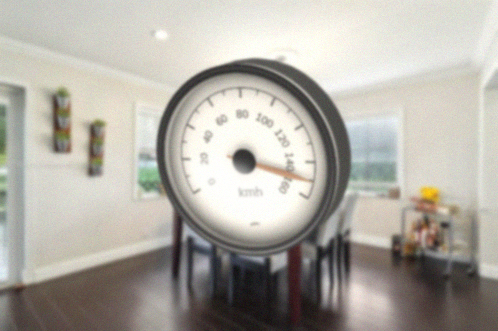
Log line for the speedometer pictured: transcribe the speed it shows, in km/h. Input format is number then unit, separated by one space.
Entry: 150 km/h
